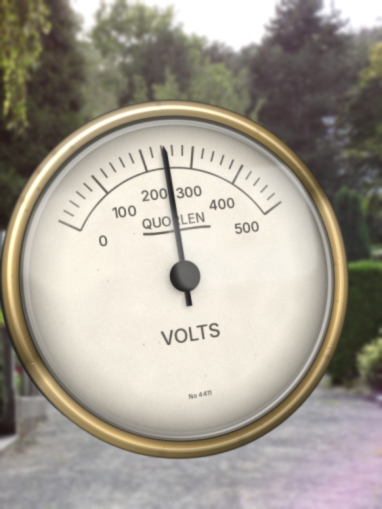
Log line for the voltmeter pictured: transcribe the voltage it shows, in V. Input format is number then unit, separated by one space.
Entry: 240 V
